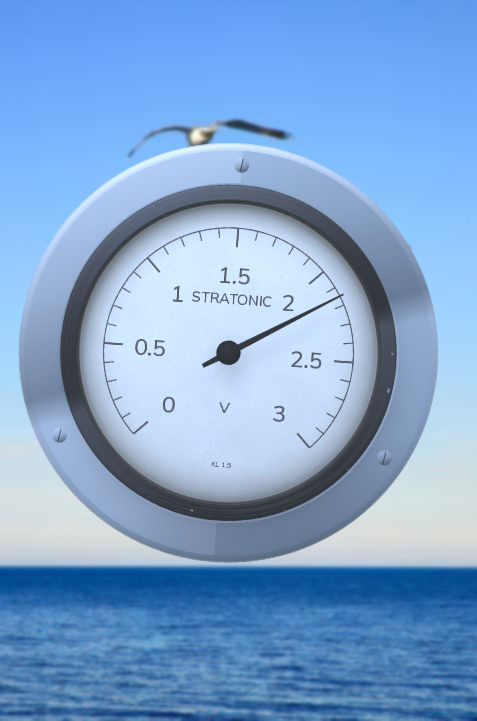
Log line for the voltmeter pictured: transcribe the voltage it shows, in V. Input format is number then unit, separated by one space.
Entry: 2.15 V
